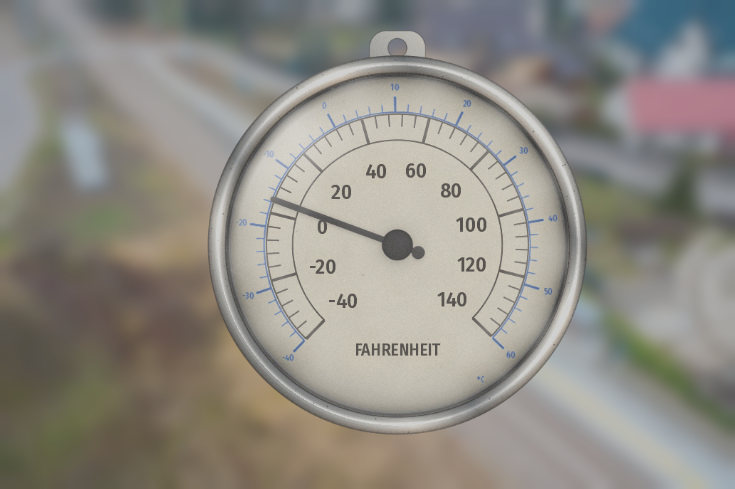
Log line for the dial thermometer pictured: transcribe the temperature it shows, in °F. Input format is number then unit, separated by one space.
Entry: 4 °F
